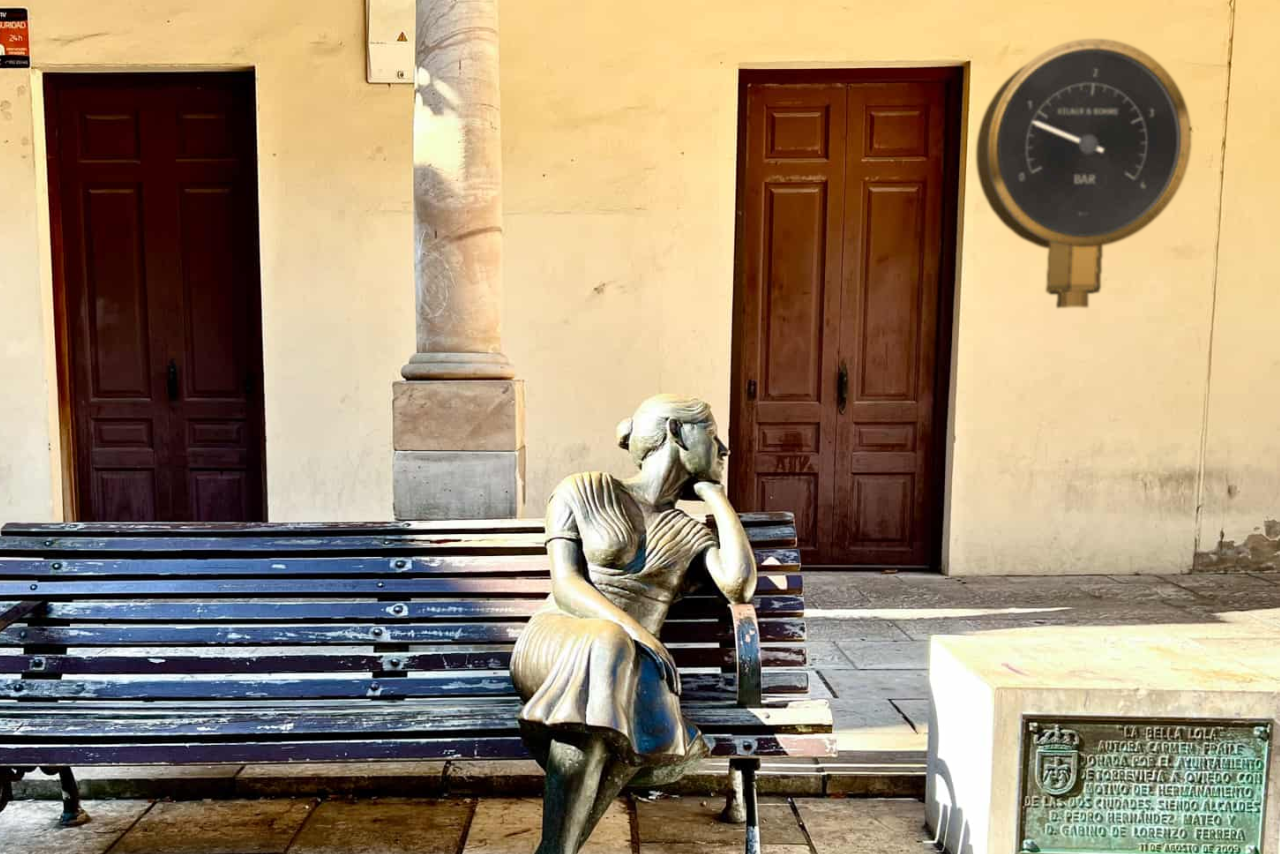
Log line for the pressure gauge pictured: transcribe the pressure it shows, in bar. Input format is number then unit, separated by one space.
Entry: 0.8 bar
